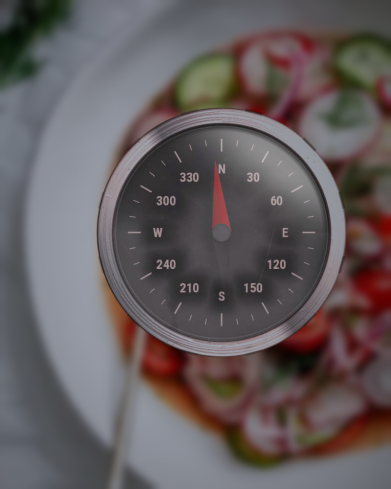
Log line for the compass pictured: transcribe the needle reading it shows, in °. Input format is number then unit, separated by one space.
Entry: 355 °
